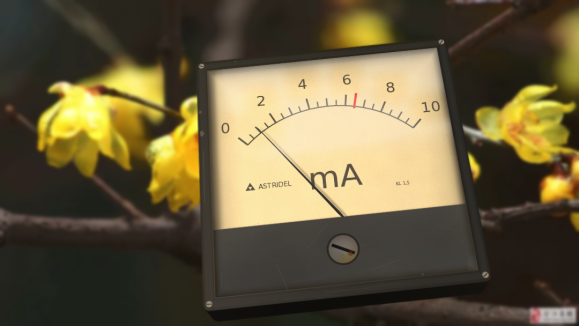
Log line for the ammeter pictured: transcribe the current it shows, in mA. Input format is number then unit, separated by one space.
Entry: 1 mA
